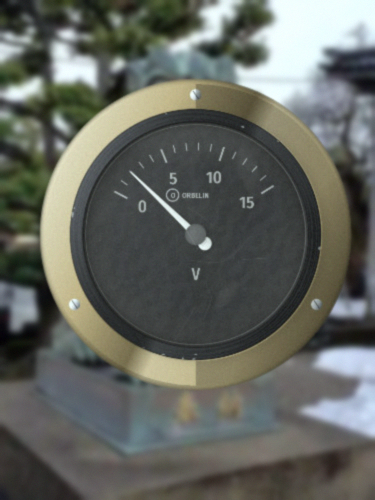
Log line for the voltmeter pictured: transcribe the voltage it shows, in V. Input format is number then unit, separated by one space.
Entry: 2 V
